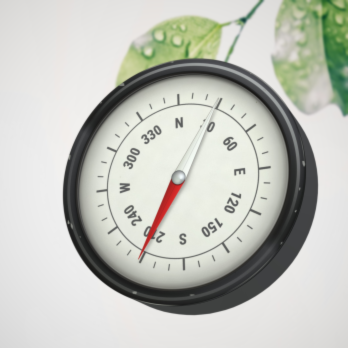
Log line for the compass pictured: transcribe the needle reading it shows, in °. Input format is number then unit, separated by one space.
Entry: 210 °
